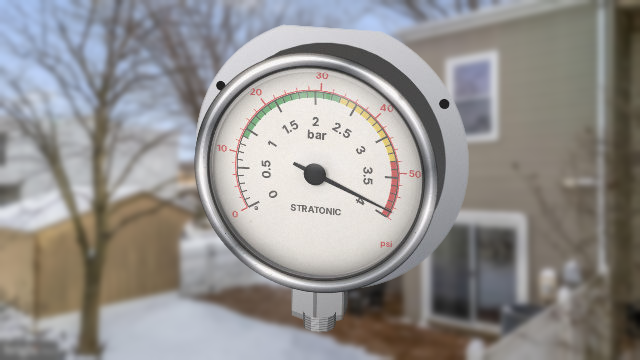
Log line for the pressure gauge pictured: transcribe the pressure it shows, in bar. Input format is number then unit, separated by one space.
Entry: 3.9 bar
